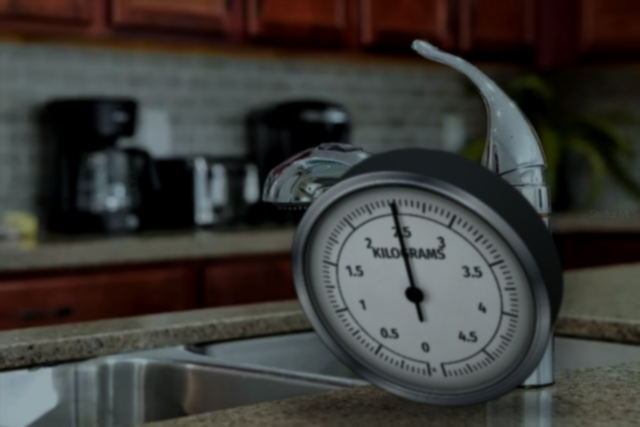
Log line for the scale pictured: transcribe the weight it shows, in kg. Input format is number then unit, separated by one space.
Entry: 2.5 kg
